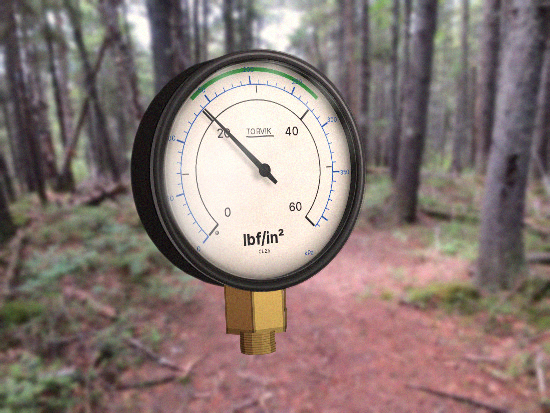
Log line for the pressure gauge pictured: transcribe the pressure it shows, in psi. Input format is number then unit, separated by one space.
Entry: 20 psi
